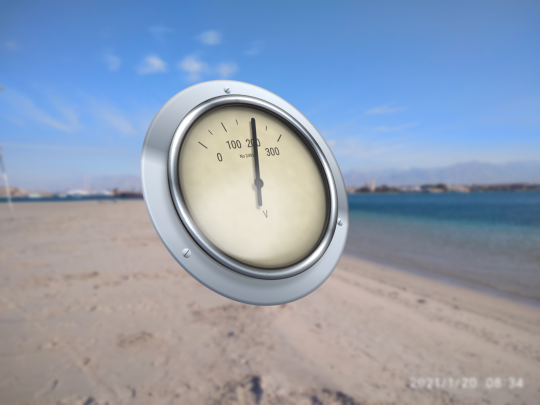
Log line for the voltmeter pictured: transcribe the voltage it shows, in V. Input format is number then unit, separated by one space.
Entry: 200 V
